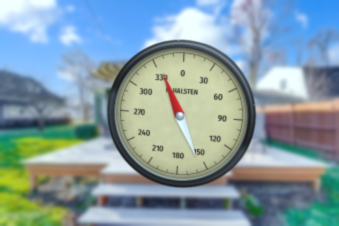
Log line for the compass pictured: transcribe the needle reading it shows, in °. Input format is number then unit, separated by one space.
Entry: 335 °
